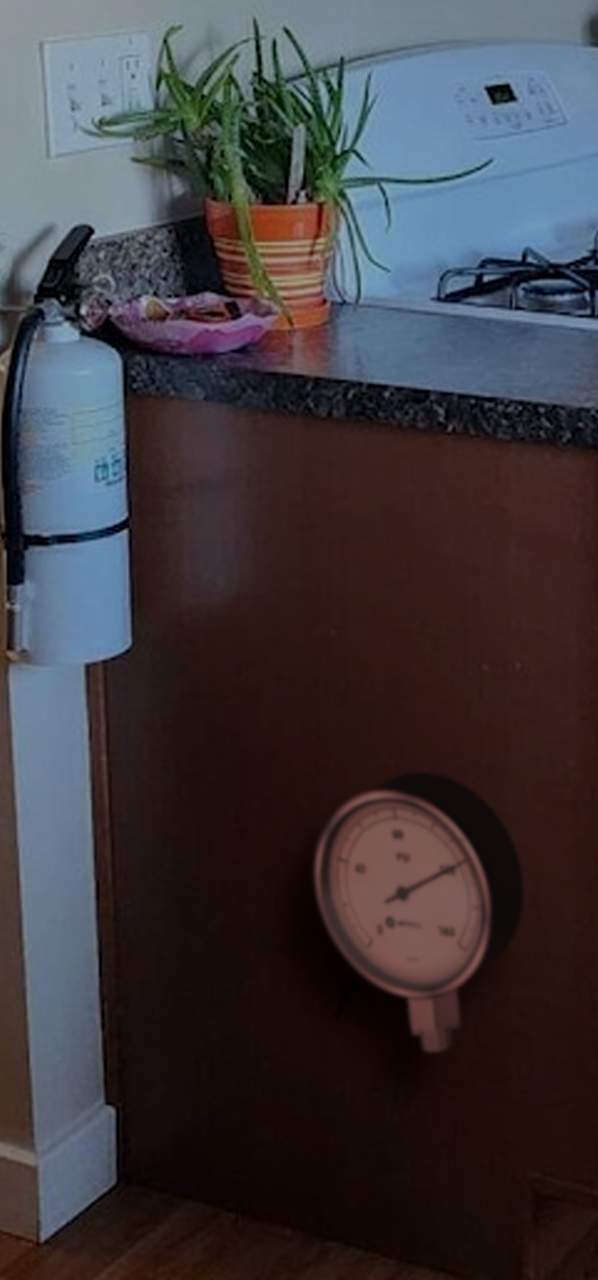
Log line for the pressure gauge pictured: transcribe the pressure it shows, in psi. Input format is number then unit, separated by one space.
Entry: 120 psi
